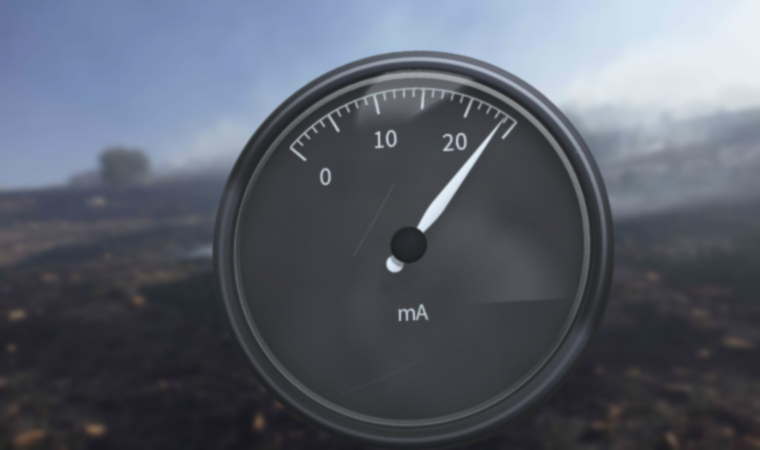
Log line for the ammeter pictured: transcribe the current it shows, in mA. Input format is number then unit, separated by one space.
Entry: 24 mA
